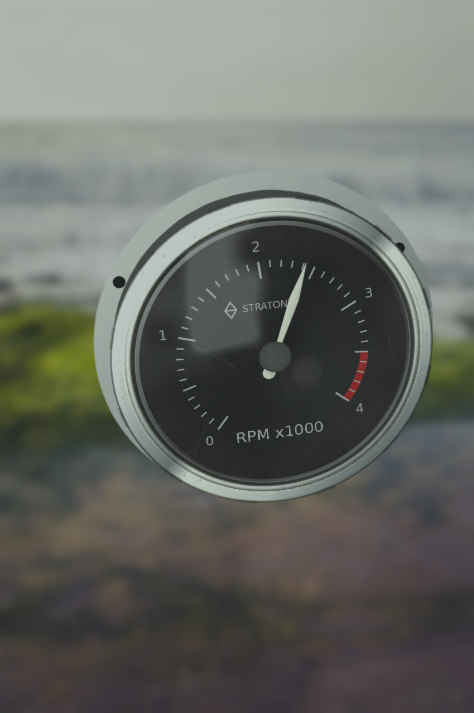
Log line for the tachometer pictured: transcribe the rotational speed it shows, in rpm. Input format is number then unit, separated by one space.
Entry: 2400 rpm
